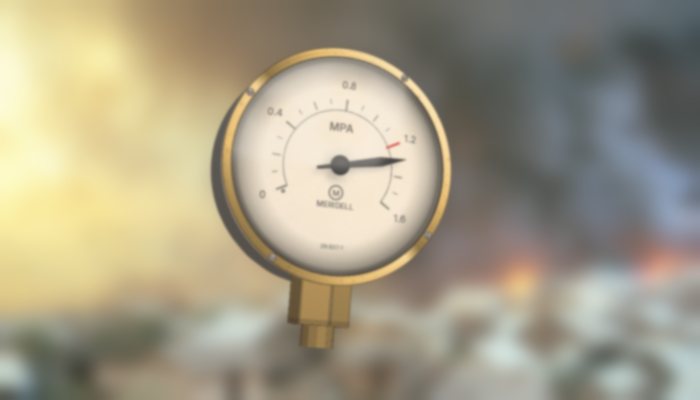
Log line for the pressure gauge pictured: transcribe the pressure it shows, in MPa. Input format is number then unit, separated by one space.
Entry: 1.3 MPa
